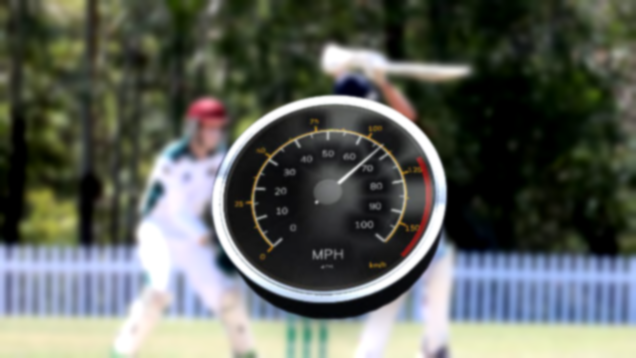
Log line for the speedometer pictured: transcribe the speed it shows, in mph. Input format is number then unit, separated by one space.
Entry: 67.5 mph
